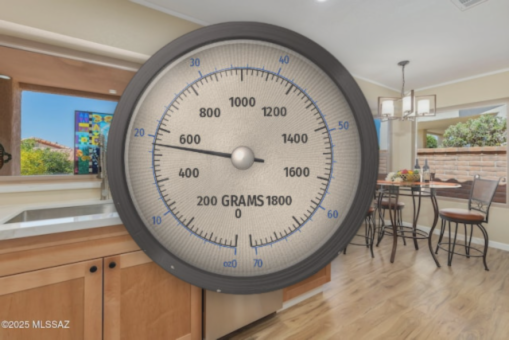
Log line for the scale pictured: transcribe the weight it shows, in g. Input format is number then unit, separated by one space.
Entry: 540 g
